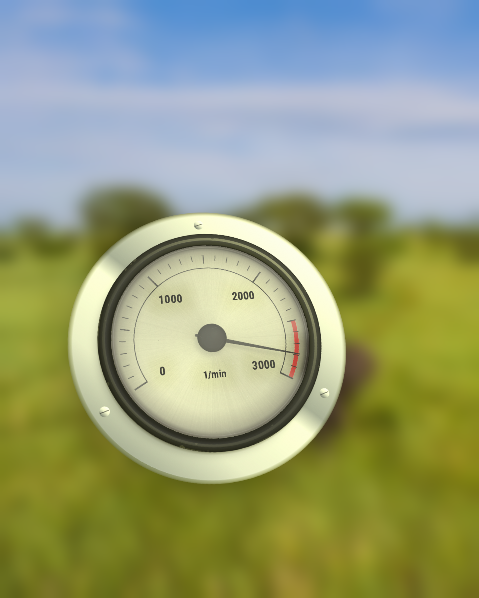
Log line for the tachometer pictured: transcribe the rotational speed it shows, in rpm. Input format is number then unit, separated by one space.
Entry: 2800 rpm
